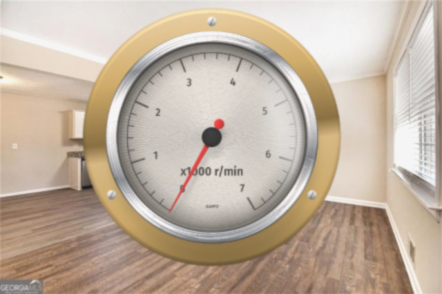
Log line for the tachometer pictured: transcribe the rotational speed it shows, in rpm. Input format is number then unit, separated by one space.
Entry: 0 rpm
